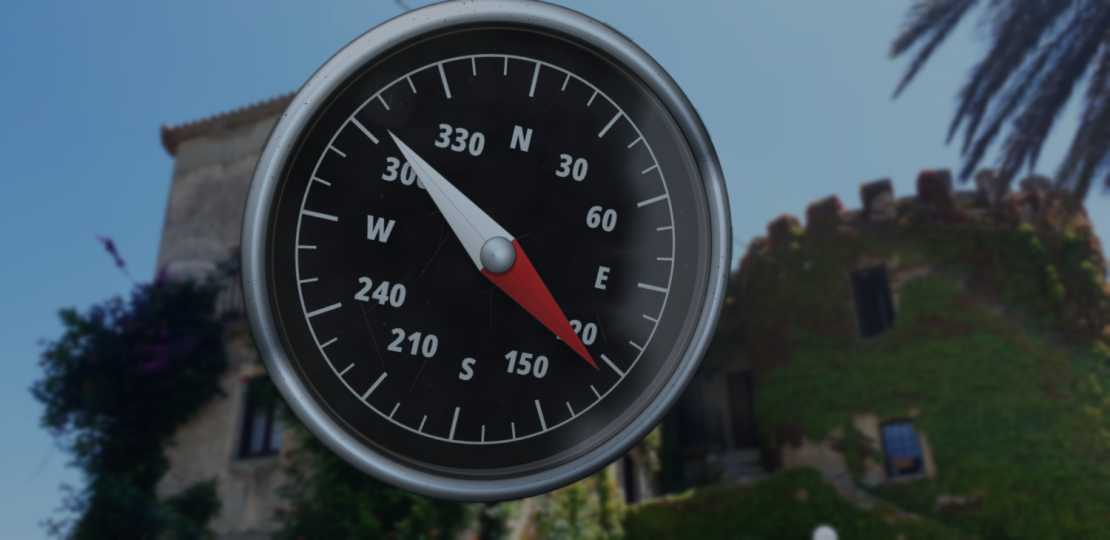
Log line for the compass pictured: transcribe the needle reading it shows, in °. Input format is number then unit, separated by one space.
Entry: 125 °
